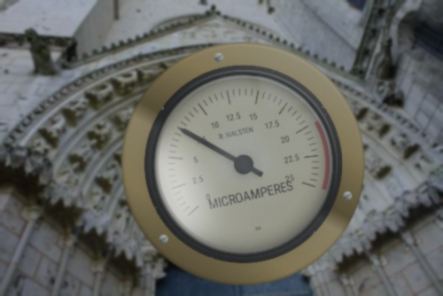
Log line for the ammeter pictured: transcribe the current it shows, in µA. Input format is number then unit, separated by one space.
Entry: 7.5 µA
